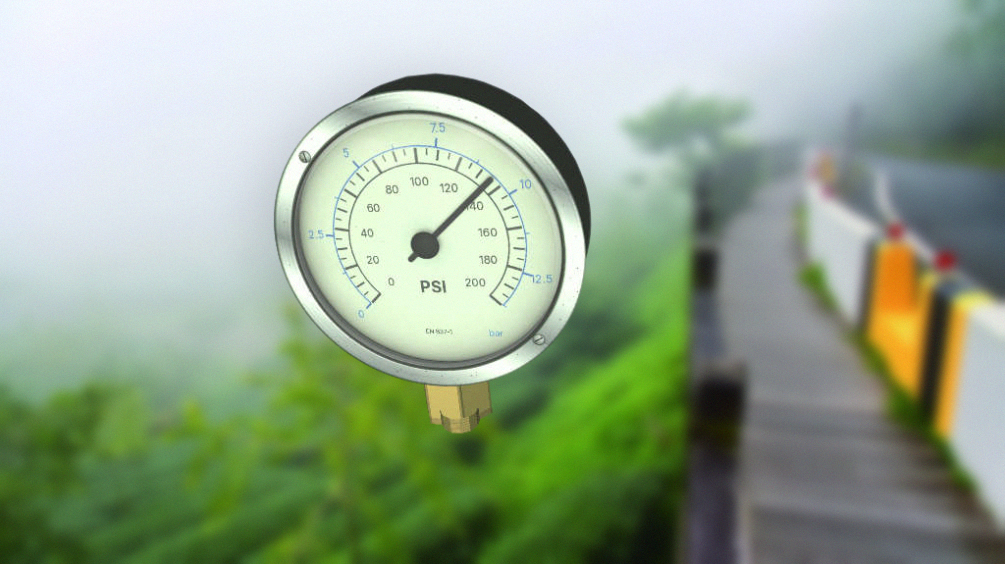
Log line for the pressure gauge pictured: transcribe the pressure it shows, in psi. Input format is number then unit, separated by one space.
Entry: 135 psi
